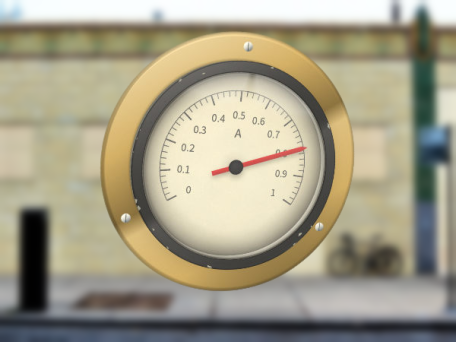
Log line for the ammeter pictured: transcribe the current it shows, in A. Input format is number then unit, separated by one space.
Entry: 0.8 A
